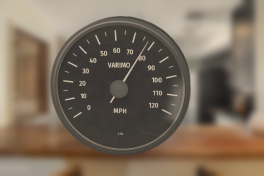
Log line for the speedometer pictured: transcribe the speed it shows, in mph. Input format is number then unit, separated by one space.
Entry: 77.5 mph
